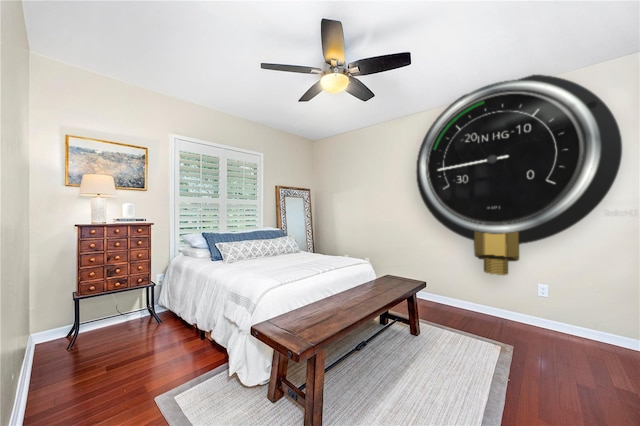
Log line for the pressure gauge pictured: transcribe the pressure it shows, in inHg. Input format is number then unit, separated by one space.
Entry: -27 inHg
